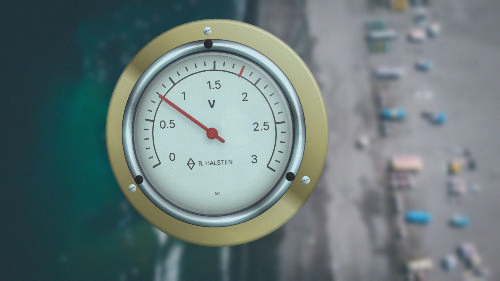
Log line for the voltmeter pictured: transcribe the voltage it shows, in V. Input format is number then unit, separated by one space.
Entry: 0.8 V
